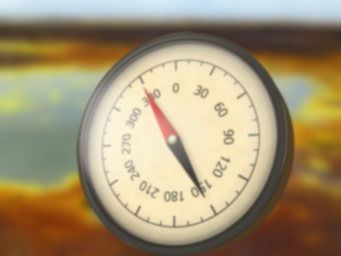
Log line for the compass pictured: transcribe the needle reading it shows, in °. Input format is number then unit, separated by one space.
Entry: 330 °
